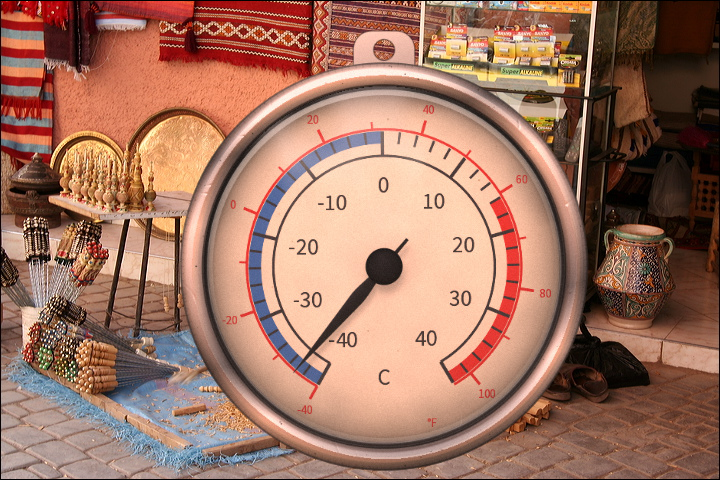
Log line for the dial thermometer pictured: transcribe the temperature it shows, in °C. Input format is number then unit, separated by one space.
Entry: -37 °C
